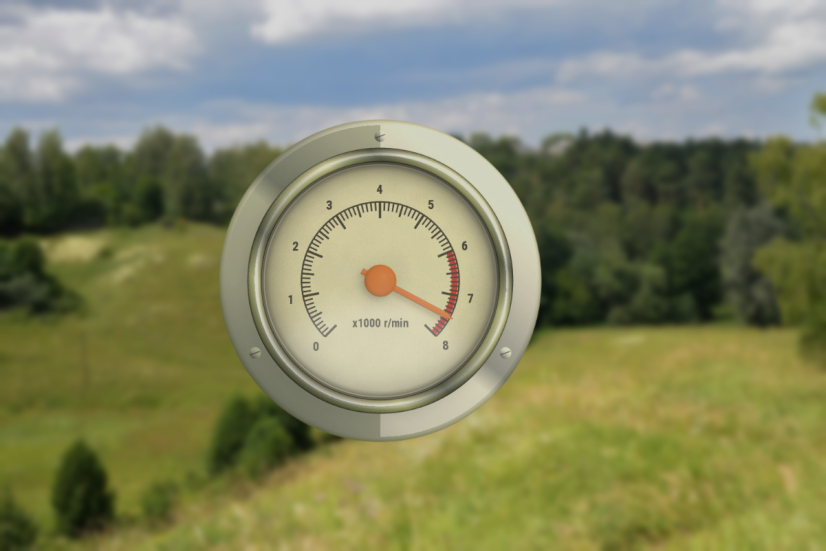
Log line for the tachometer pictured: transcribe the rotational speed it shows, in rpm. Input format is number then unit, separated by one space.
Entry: 7500 rpm
